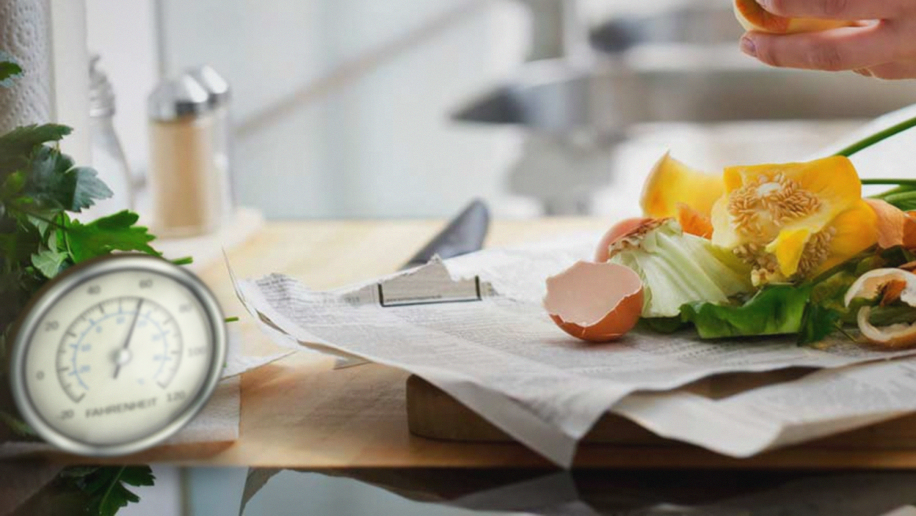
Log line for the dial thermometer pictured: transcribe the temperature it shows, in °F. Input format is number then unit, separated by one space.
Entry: 60 °F
